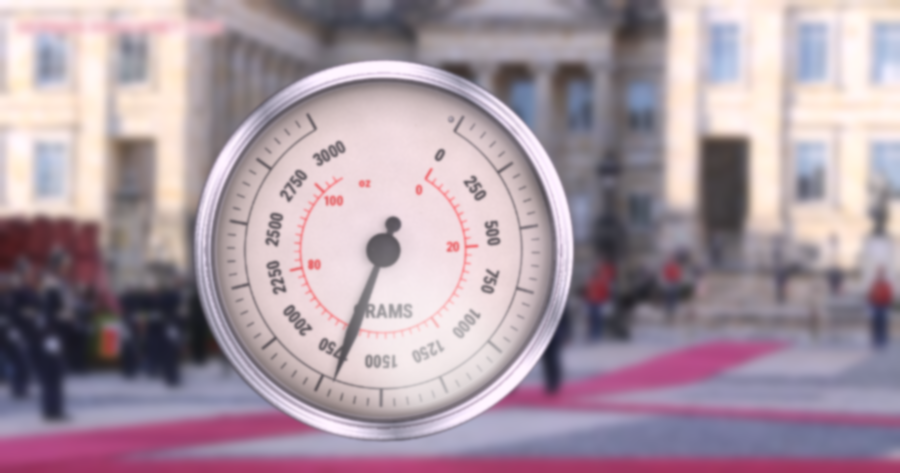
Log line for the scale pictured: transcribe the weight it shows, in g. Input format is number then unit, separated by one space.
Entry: 1700 g
